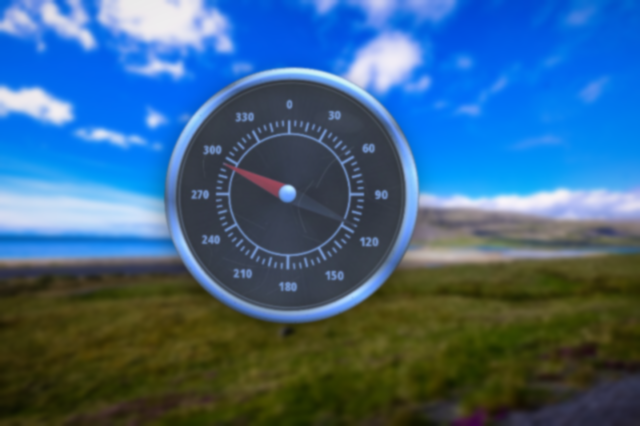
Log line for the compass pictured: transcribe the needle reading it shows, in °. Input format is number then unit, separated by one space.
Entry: 295 °
